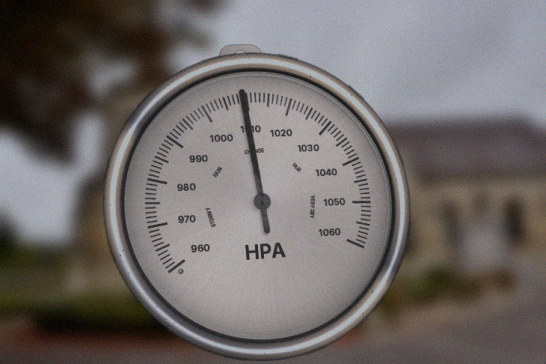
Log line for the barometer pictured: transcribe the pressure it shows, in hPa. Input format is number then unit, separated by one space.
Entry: 1009 hPa
